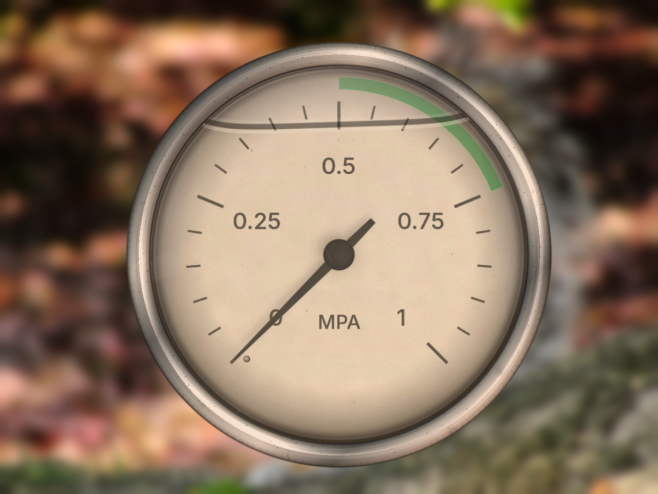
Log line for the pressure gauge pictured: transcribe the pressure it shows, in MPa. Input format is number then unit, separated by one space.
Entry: 0 MPa
